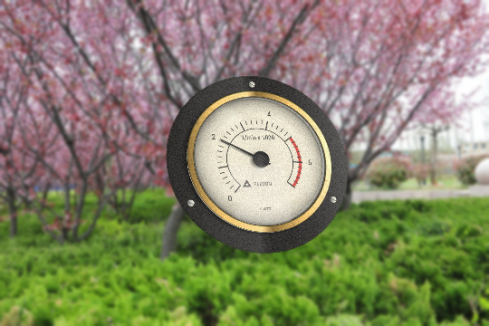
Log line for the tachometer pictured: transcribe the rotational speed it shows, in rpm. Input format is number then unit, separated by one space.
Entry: 2000 rpm
